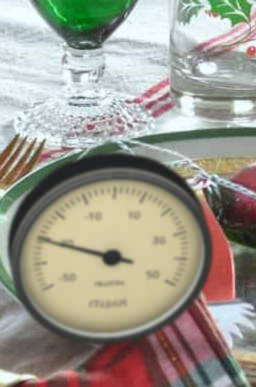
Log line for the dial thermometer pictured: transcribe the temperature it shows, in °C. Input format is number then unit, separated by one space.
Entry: -30 °C
